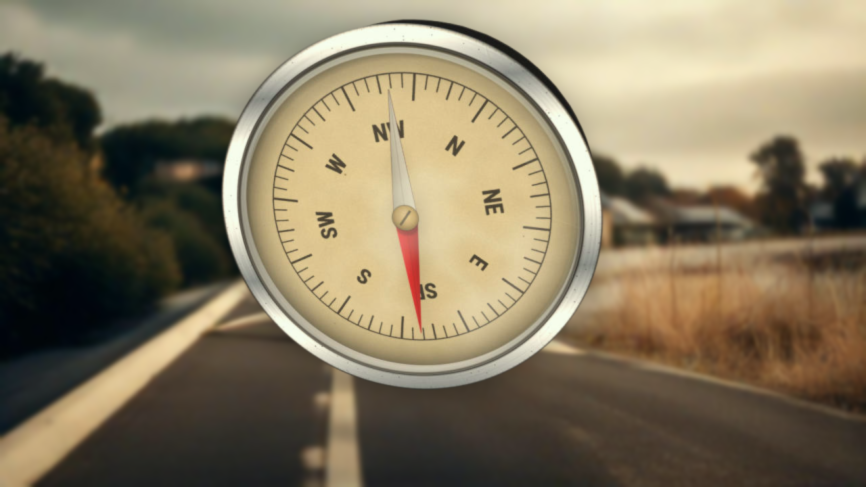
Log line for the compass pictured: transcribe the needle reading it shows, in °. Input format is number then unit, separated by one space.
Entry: 140 °
